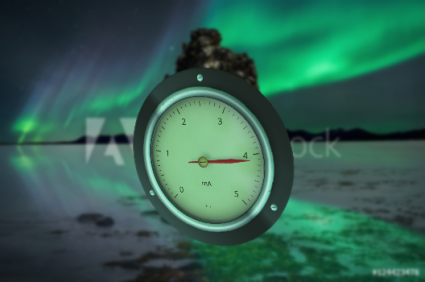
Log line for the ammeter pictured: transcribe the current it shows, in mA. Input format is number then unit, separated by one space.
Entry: 4.1 mA
